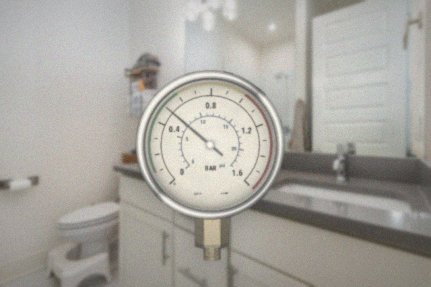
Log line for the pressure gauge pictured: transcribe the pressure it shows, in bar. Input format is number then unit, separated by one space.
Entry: 0.5 bar
